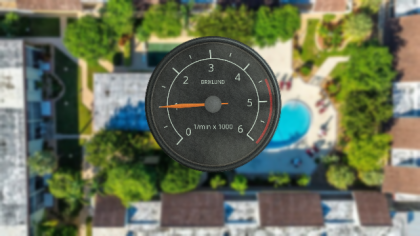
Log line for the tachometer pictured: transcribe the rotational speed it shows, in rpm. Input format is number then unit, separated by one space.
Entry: 1000 rpm
